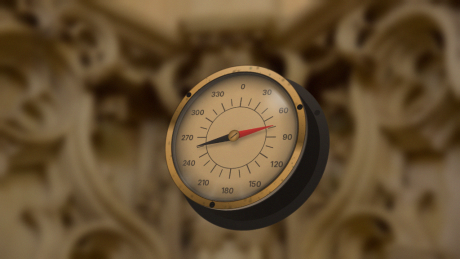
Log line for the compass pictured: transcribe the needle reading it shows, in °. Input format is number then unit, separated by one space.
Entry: 75 °
